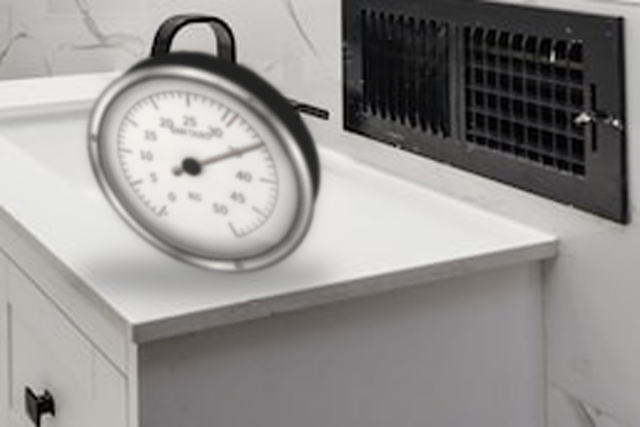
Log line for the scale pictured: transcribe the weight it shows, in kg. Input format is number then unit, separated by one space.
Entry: 35 kg
